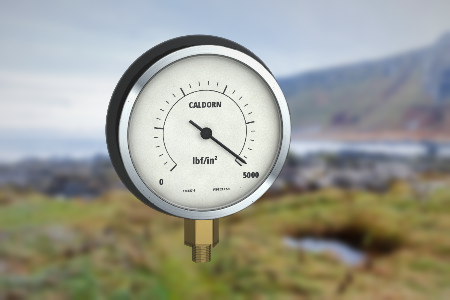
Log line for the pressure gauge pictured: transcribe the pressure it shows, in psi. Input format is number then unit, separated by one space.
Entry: 4900 psi
